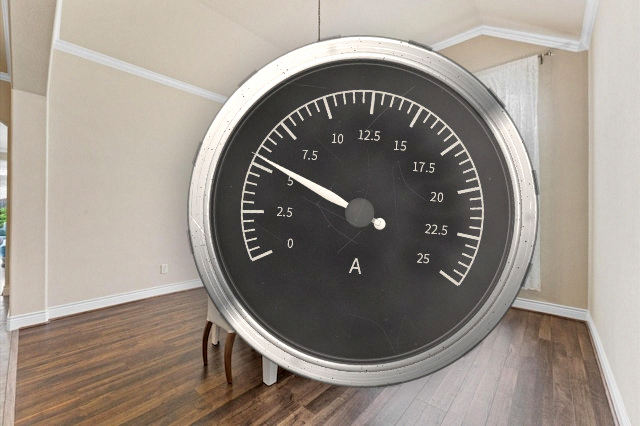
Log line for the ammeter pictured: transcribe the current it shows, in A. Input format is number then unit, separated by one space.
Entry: 5.5 A
